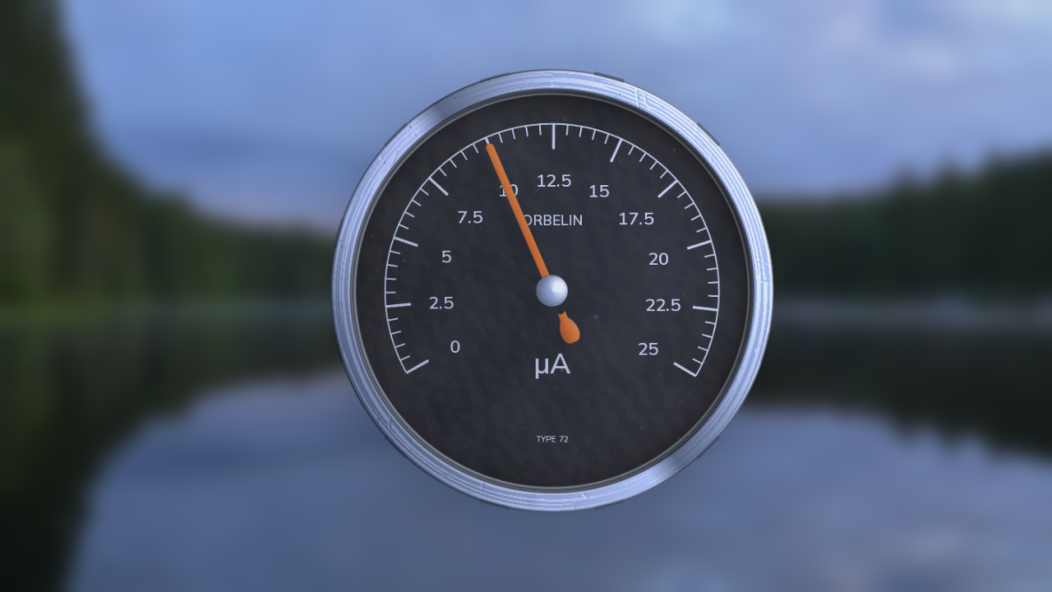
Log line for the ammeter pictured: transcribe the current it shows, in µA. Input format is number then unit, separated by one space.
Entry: 10 µA
